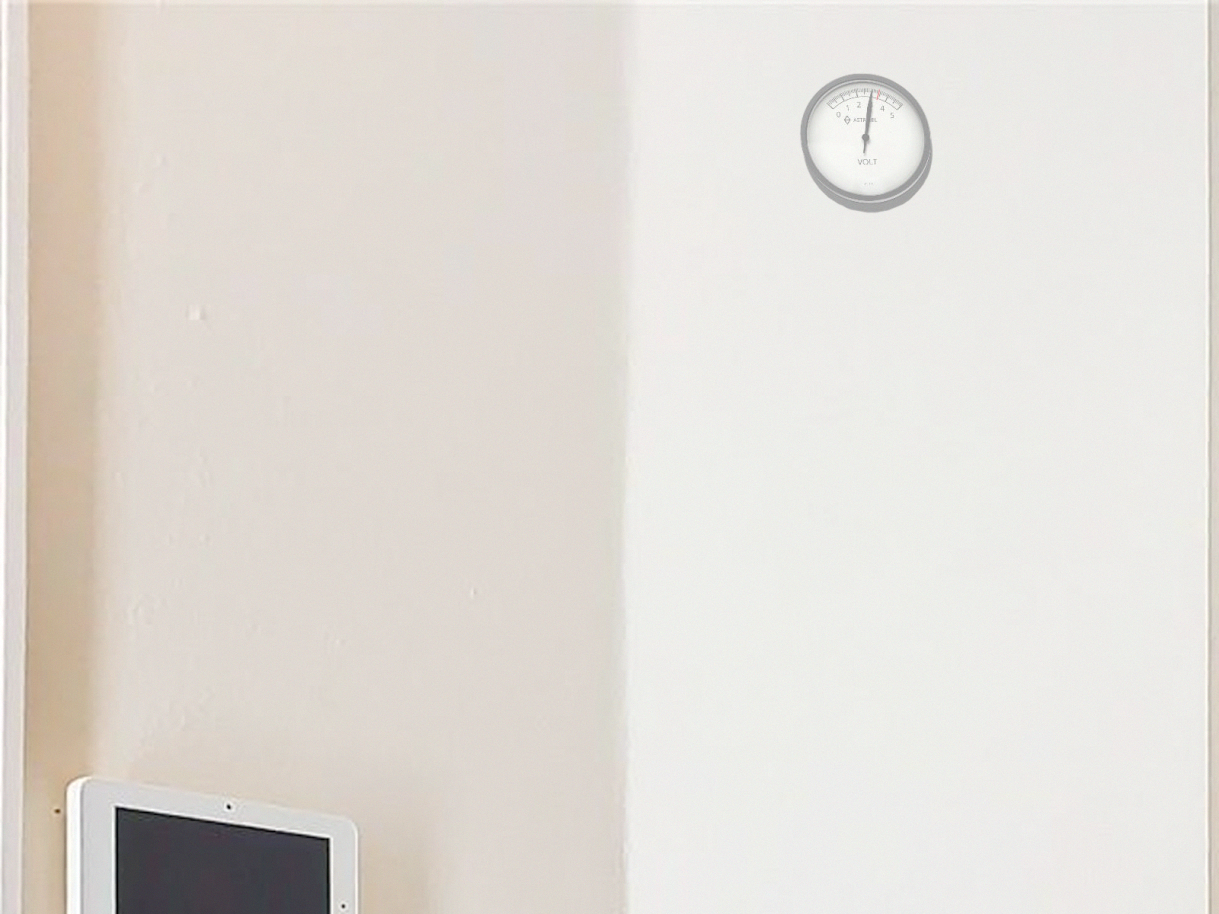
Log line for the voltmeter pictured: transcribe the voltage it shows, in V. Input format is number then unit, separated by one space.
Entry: 3 V
